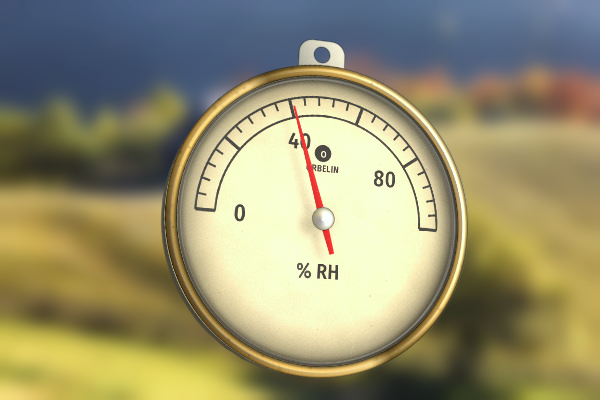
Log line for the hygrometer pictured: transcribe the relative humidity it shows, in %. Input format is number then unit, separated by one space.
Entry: 40 %
